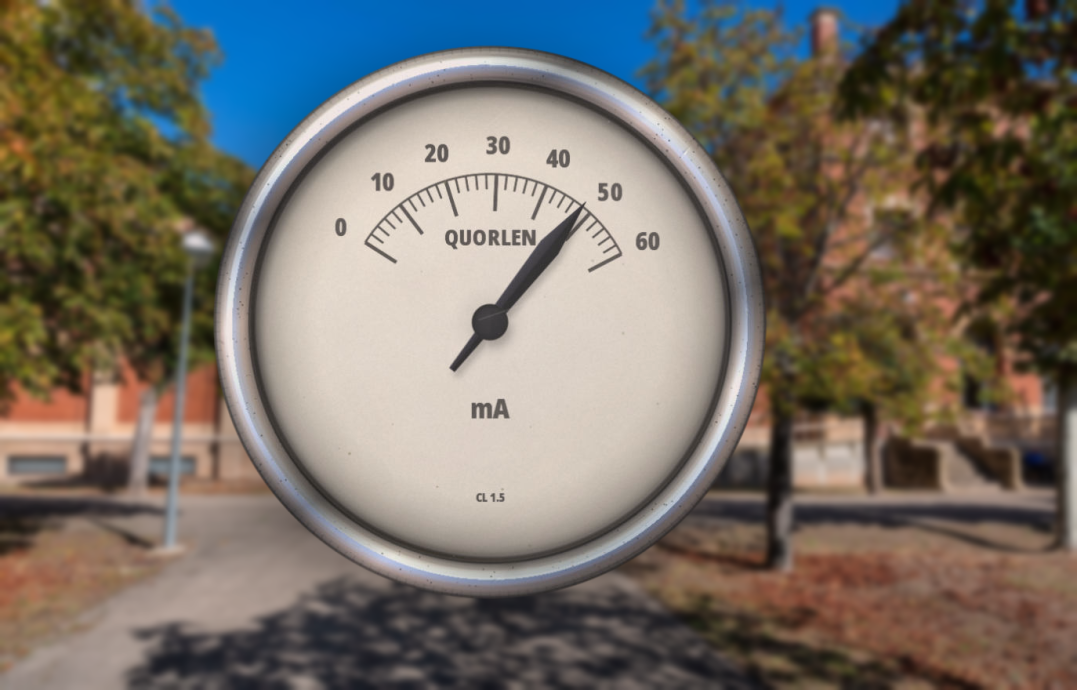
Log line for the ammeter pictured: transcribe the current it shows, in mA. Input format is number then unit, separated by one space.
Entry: 48 mA
